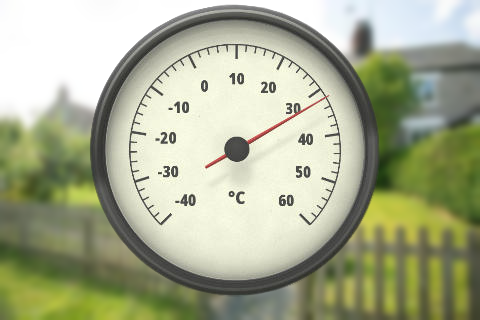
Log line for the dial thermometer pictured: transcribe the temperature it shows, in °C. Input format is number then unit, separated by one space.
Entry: 32 °C
